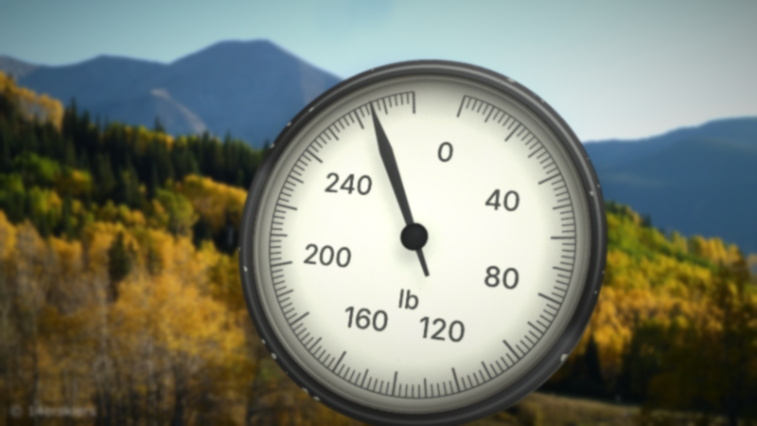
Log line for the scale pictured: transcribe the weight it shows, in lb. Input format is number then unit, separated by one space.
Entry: 266 lb
